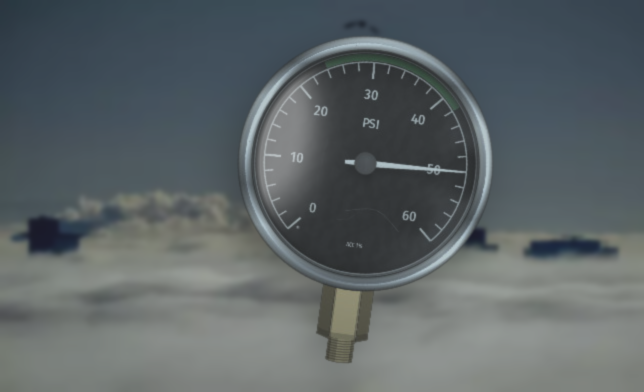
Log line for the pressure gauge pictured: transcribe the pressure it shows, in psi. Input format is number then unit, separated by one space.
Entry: 50 psi
